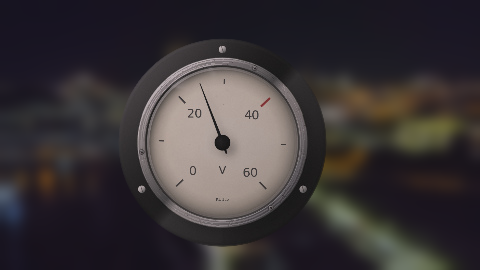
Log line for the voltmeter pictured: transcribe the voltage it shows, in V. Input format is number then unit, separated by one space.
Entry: 25 V
